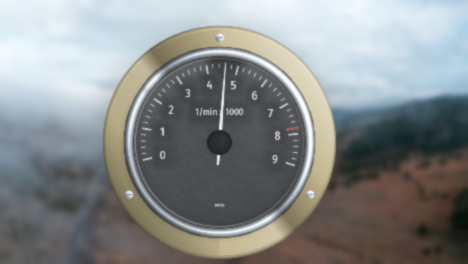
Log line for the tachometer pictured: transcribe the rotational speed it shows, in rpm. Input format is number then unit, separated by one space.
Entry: 4600 rpm
